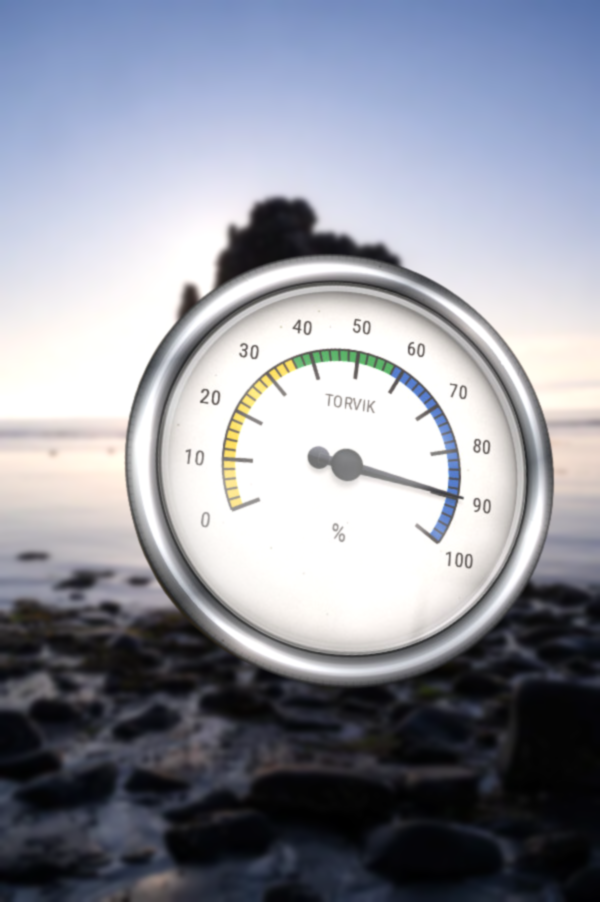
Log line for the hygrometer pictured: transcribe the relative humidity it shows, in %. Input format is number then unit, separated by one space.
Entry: 90 %
